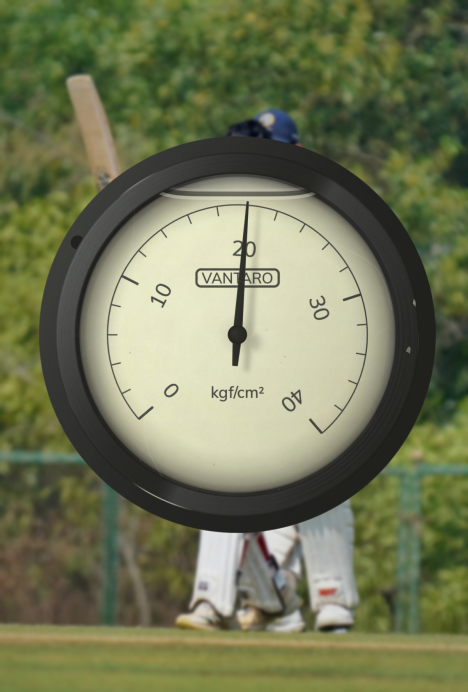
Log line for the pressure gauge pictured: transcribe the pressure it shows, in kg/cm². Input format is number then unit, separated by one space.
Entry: 20 kg/cm²
